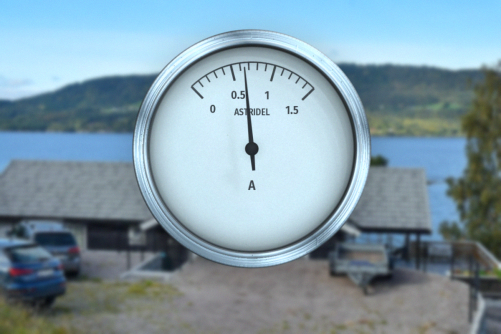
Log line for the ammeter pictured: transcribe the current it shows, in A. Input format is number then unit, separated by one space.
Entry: 0.65 A
